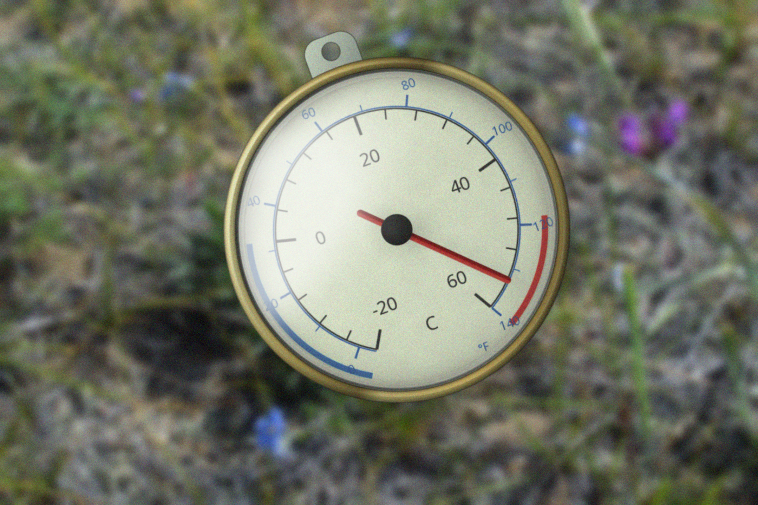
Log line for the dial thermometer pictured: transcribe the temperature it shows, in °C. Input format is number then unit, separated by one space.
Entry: 56 °C
